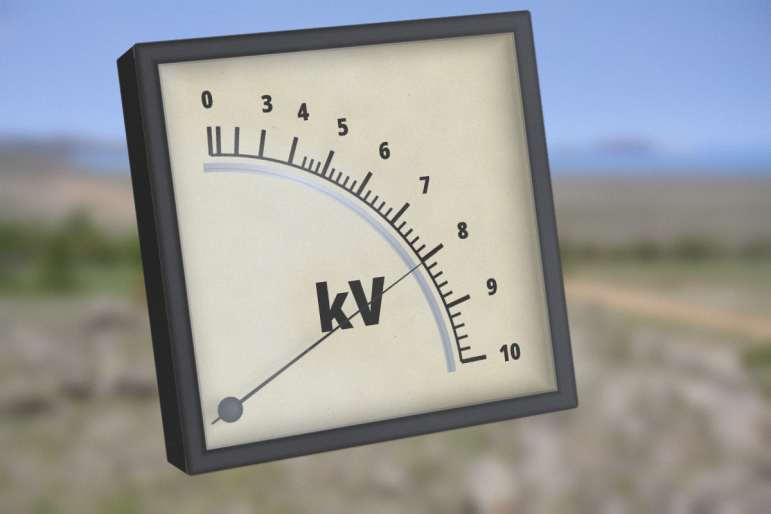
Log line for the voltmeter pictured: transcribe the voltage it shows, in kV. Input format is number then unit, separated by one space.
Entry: 8 kV
